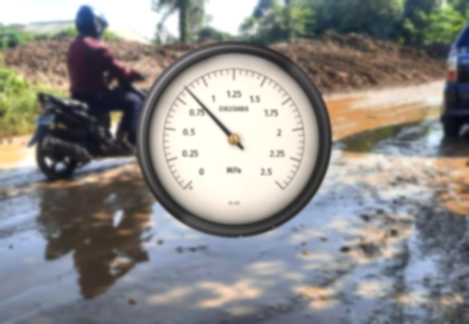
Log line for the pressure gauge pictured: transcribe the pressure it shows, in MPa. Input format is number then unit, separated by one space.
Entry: 0.85 MPa
